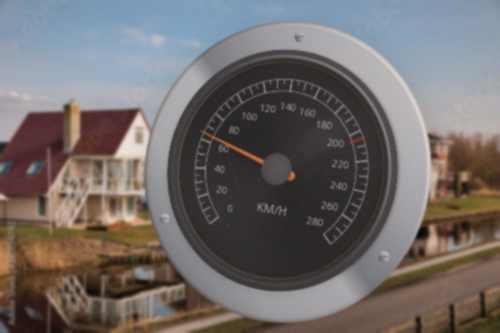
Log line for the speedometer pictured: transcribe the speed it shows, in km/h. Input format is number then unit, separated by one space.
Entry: 65 km/h
